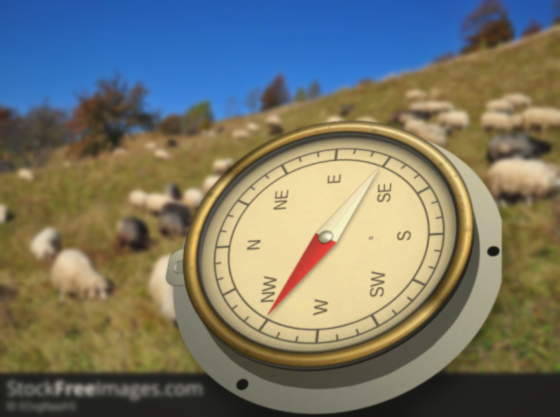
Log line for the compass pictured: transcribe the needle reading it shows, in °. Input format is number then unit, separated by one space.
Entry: 300 °
